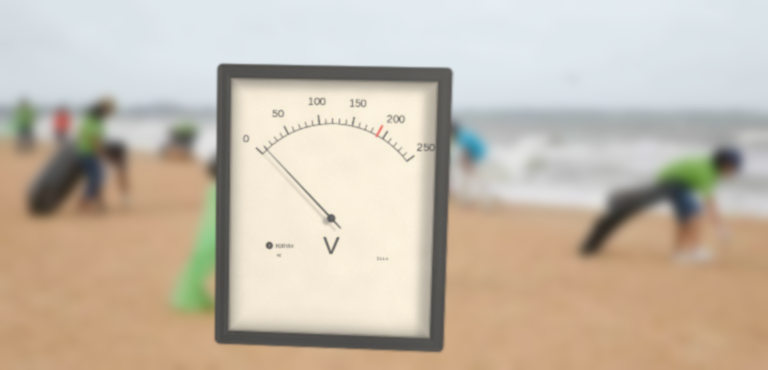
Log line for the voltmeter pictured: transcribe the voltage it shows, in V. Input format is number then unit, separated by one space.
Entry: 10 V
